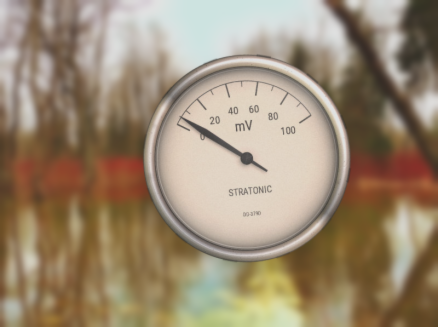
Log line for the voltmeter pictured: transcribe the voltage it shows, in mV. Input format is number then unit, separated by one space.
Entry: 5 mV
